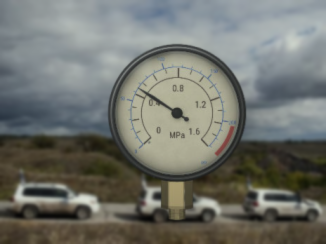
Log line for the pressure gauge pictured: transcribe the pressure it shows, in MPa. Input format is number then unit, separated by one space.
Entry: 0.45 MPa
